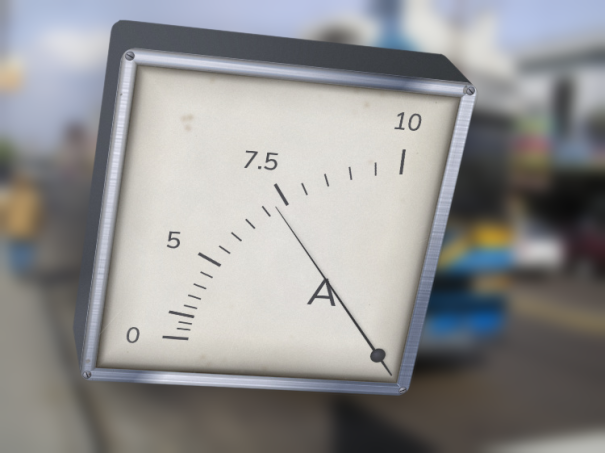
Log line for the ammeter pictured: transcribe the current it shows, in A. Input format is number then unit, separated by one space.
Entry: 7.25 A
